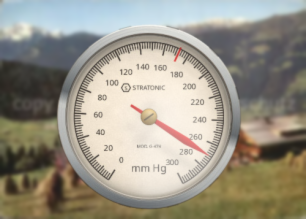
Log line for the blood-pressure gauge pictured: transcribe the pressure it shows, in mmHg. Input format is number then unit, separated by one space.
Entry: 270 mmHg
